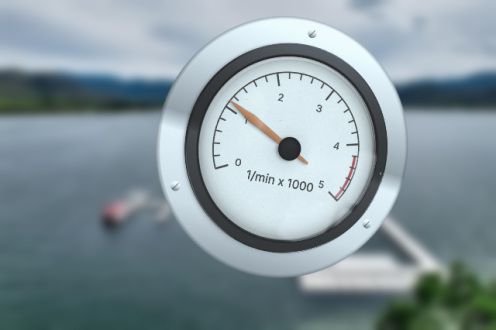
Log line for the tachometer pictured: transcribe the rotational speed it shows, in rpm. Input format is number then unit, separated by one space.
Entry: 1100 rpm
